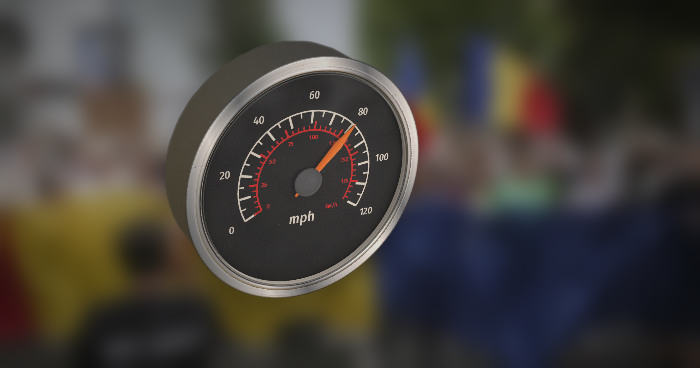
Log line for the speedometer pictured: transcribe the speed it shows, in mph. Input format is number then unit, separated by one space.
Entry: 80 mph
